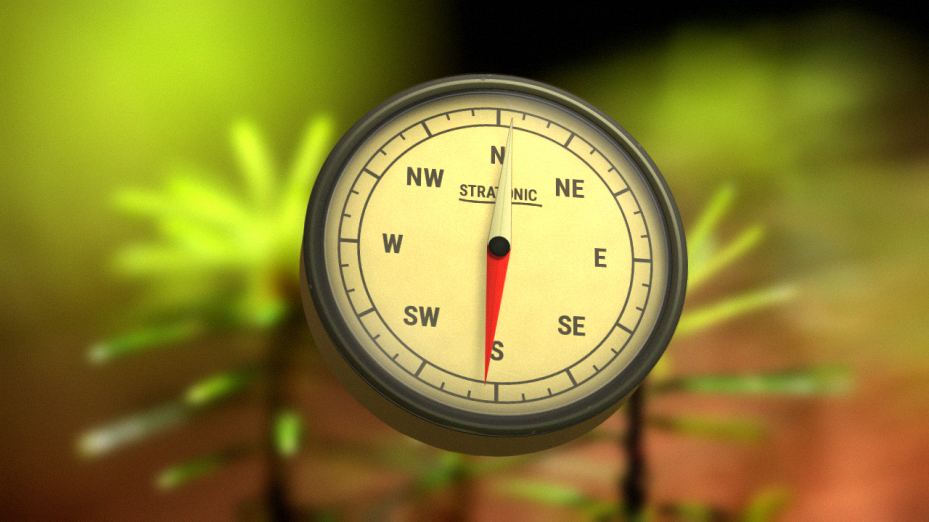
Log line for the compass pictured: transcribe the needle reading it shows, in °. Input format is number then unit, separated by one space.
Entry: 185 °
